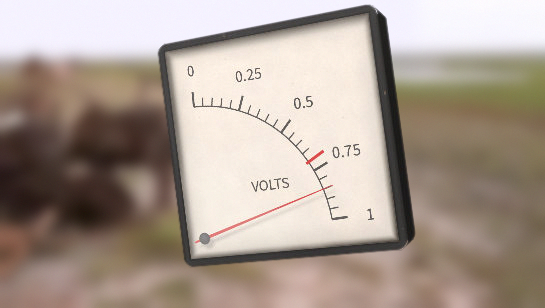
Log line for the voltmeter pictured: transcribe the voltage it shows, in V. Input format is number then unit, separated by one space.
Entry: 0.85 V
